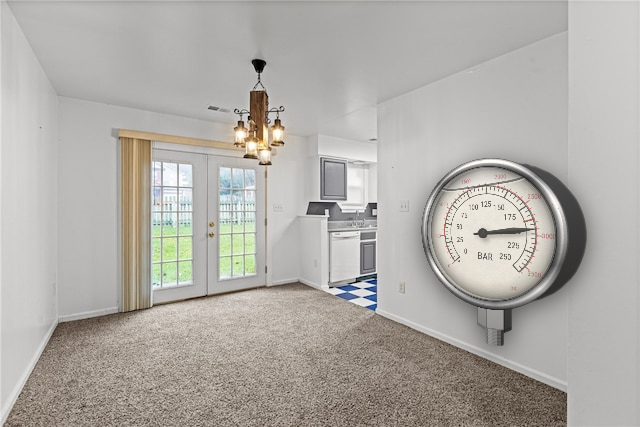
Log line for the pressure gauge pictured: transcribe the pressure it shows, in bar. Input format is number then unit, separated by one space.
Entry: 200 bar
